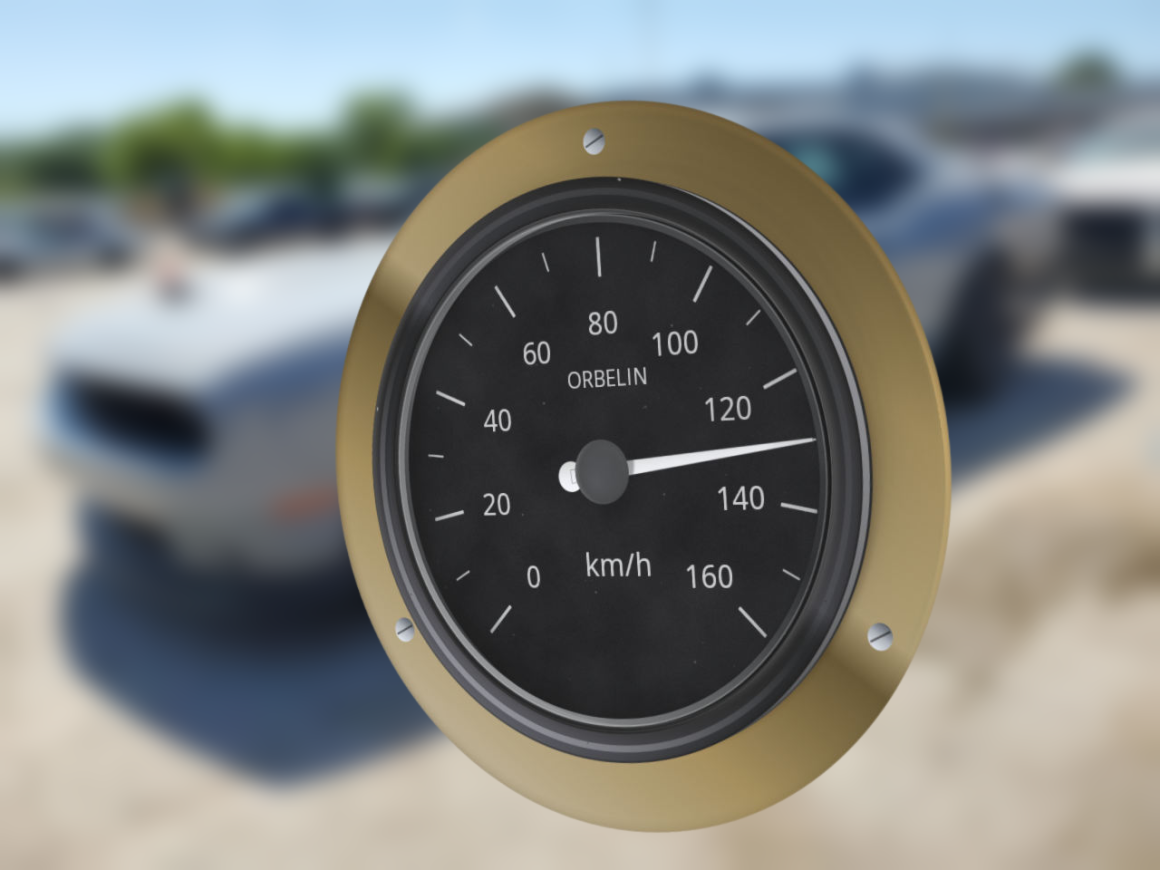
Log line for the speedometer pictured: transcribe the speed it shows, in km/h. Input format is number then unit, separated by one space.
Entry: 130 km/h
